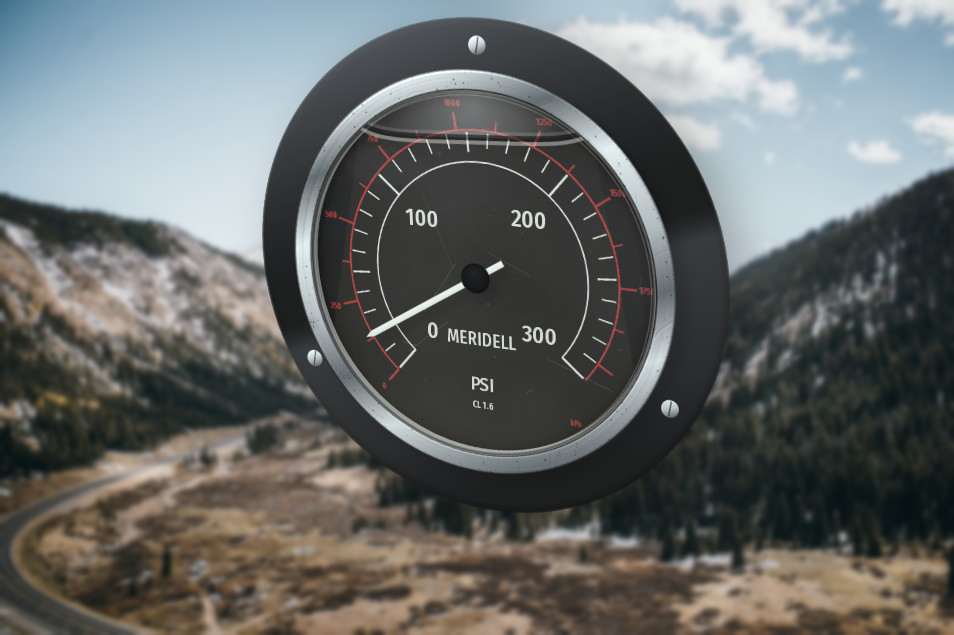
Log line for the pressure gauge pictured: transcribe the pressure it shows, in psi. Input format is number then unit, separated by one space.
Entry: 20 psi
